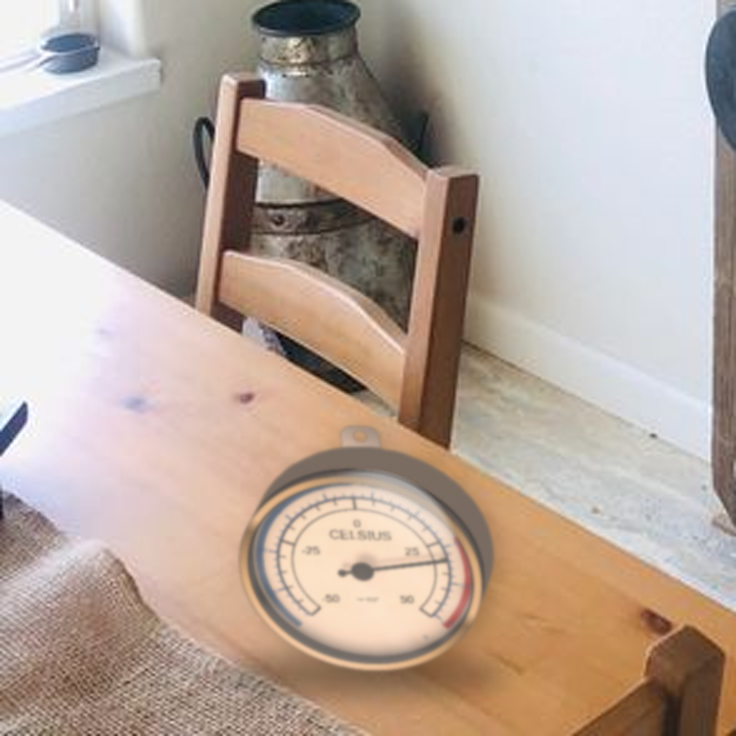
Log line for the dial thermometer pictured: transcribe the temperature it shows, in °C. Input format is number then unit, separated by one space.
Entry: 30 °C
